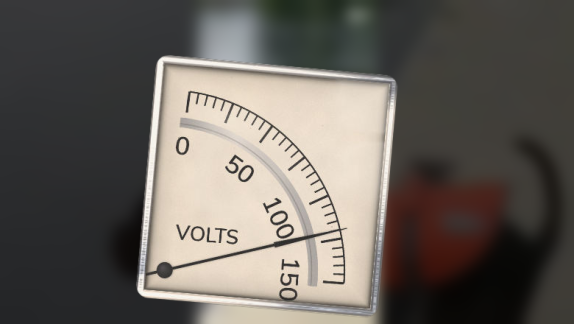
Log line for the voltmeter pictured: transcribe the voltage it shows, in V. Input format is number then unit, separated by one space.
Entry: 120 V
